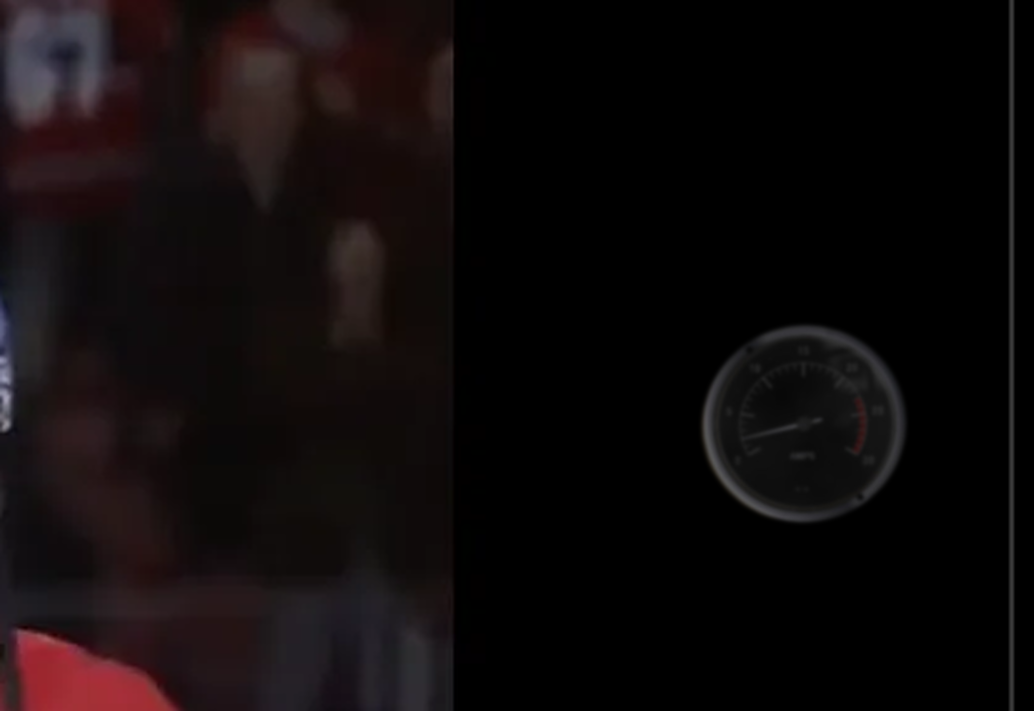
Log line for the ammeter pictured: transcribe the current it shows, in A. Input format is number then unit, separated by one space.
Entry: 2 A
